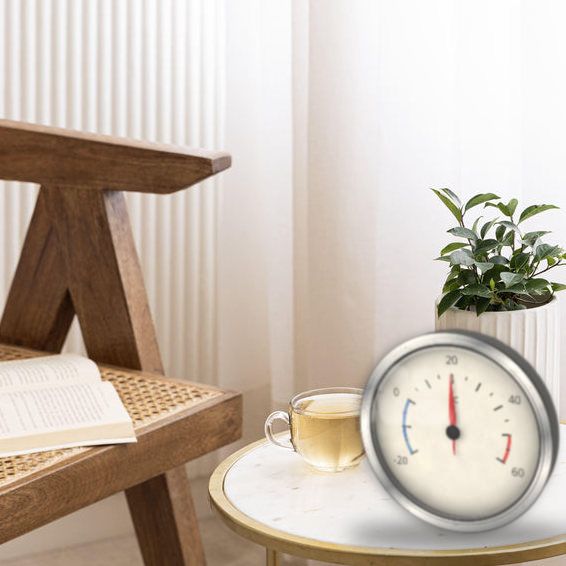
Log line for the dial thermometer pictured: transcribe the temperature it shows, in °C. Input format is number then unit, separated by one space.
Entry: 20 °C
